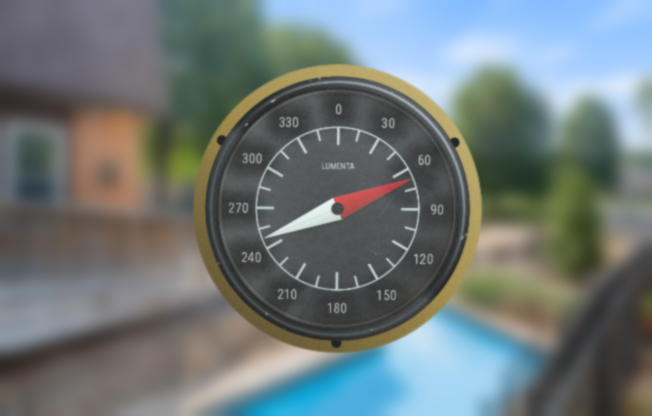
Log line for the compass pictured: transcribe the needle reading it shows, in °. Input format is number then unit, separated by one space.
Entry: 67.5 °
